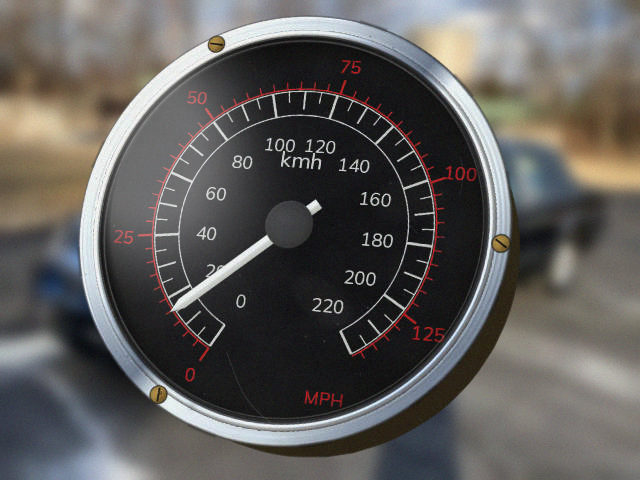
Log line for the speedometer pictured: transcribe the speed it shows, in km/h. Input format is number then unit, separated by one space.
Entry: 15 km/h
